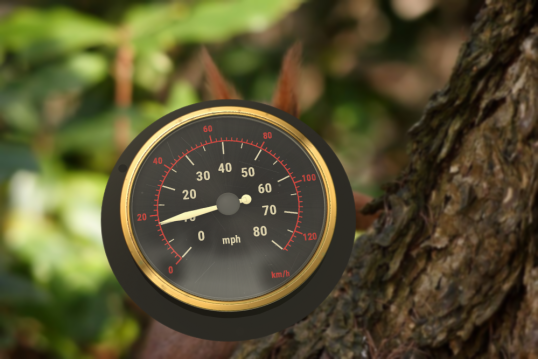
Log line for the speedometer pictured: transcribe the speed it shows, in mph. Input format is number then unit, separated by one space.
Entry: 10 mph
